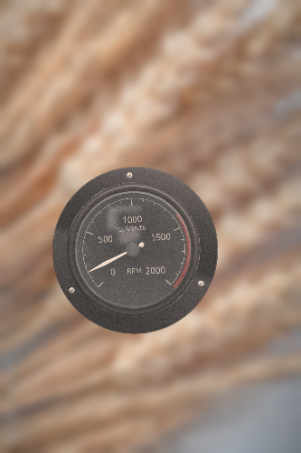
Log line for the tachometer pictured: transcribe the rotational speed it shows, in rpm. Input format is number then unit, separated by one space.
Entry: 150 rpm
